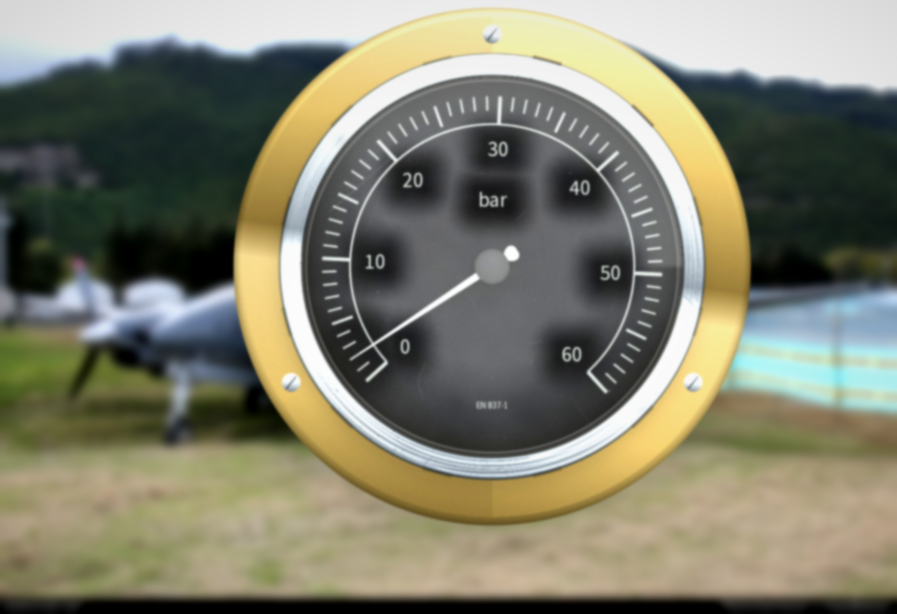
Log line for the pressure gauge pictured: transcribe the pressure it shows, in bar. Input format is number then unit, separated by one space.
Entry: 2 bar
